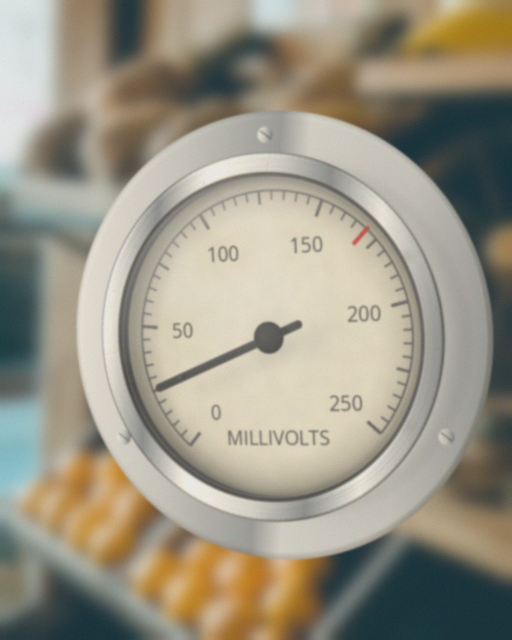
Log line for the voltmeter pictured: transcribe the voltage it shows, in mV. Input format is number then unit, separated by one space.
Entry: 25 mV
